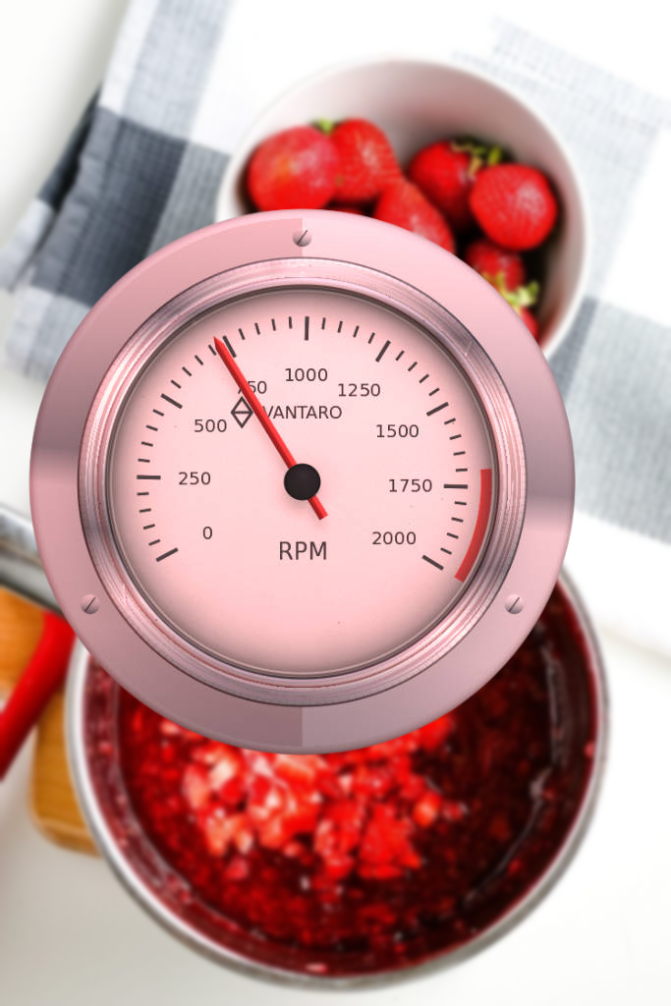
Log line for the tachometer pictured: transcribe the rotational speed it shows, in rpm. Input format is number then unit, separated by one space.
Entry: 725 rpm
